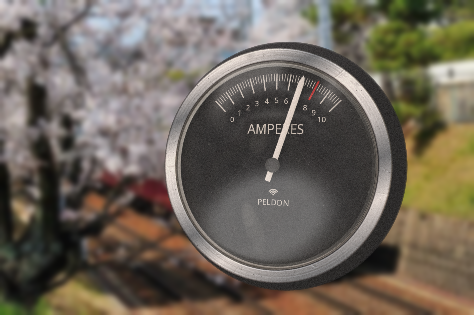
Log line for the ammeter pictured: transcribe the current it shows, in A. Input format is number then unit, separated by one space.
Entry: 7 A
